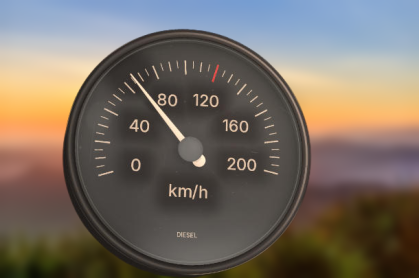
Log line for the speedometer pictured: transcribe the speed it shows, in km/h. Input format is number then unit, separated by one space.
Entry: 65 km/h
